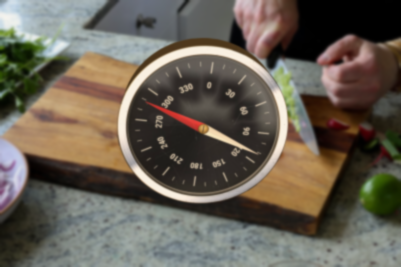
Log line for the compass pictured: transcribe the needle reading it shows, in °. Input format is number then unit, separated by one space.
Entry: 290 °
